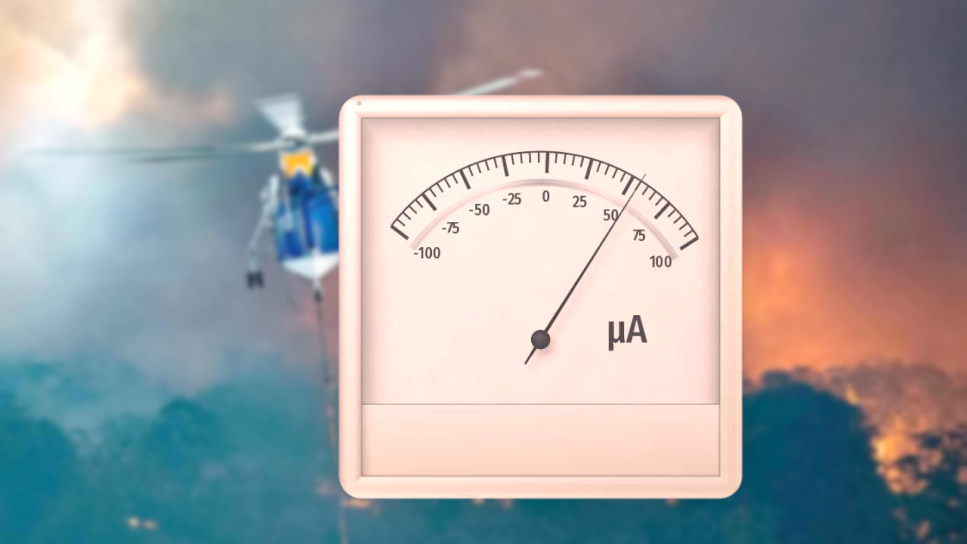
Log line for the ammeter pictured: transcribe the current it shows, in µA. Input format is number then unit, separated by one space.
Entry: 55 µA
